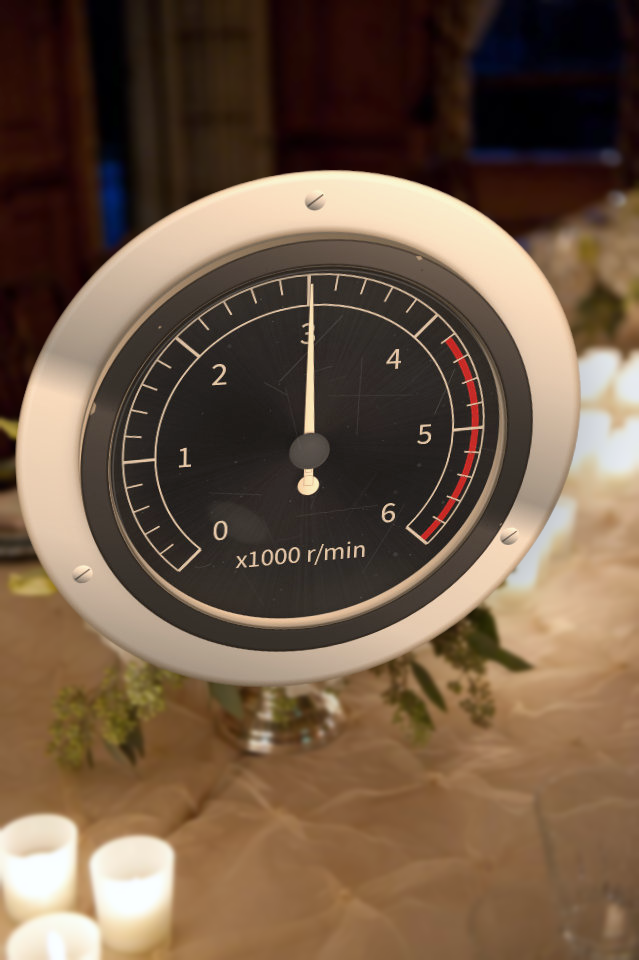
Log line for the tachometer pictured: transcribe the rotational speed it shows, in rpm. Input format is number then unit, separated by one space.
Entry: 3000 rpm
